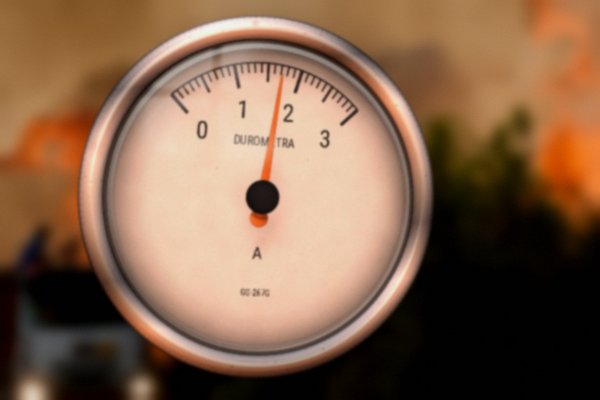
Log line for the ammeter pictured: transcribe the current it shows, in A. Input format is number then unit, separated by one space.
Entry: 1.7 A
